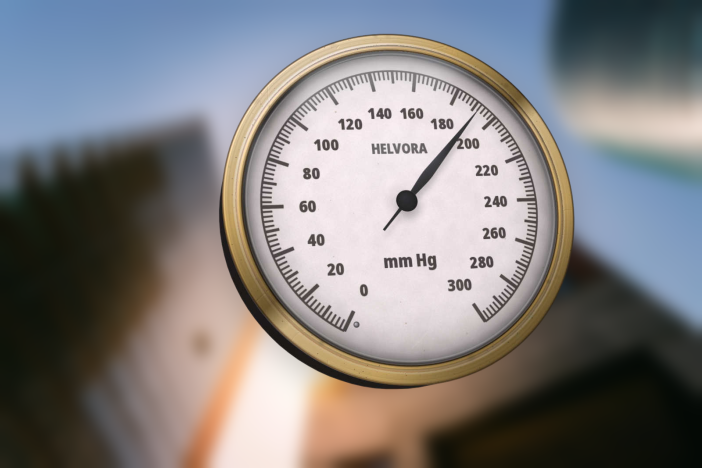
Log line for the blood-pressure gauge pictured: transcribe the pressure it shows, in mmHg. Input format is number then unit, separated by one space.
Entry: 192 mmHg
